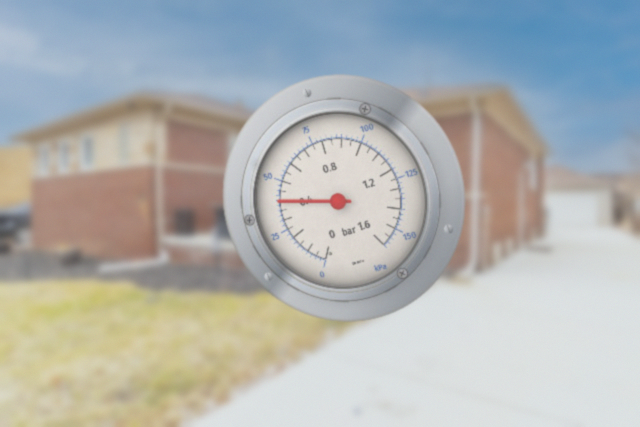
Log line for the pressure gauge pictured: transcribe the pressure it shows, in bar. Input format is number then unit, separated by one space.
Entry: 0.4 bar
